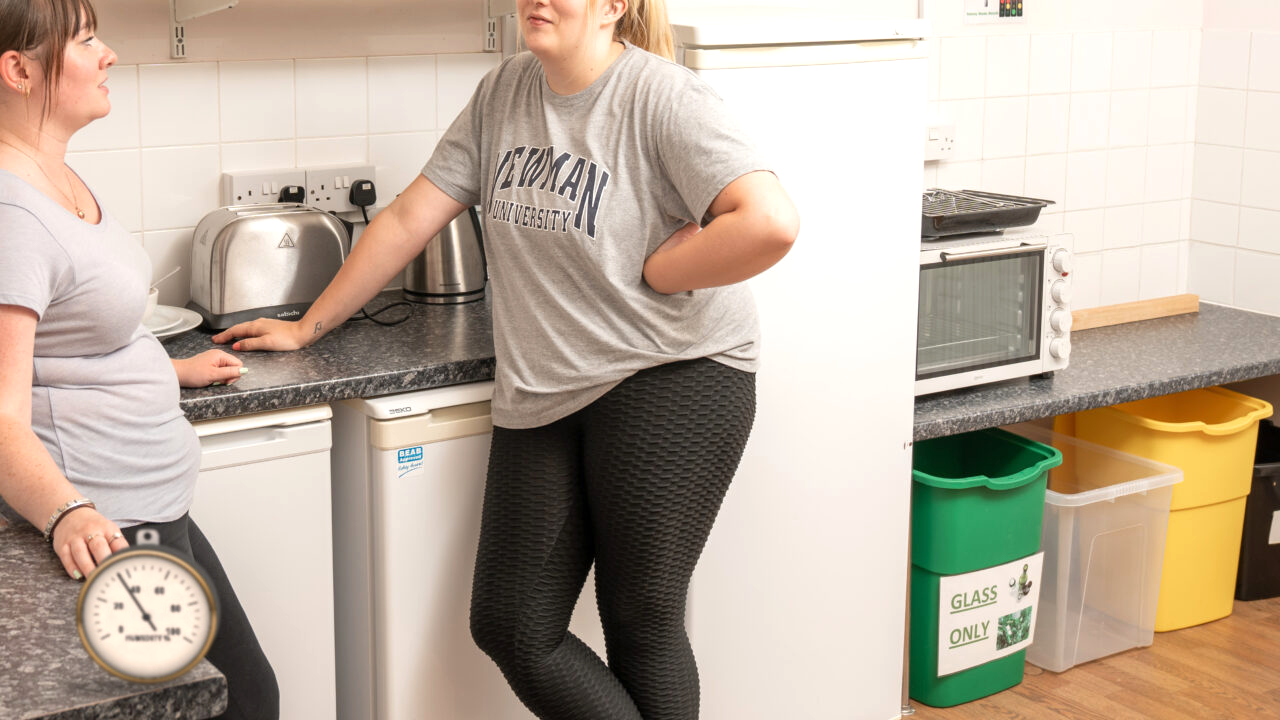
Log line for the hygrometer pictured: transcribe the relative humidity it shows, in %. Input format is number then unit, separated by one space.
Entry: 36 %
